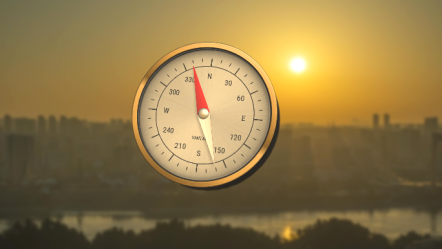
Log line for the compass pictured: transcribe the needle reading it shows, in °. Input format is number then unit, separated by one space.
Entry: 340 °
